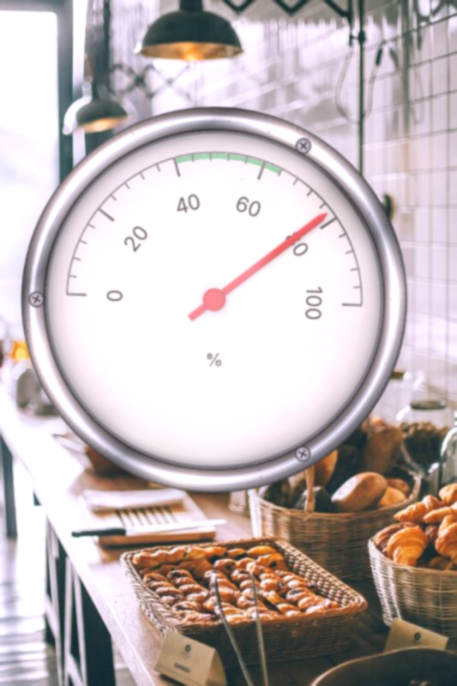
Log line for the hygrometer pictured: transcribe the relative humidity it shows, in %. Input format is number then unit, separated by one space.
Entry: 78 %
